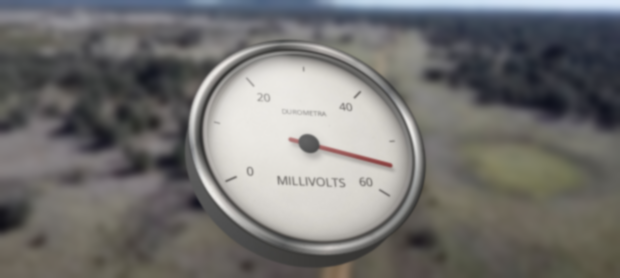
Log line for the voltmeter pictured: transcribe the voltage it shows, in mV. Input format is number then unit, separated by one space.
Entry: 55 mV
